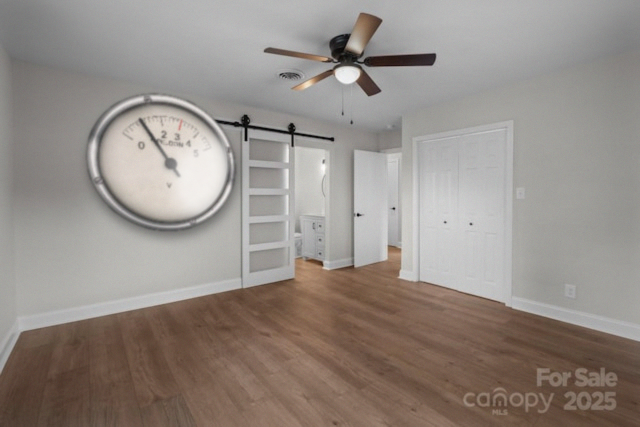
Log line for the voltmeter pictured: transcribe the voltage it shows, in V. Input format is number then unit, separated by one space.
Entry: 1 V
